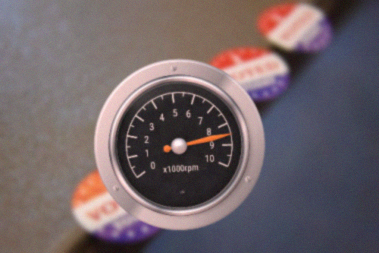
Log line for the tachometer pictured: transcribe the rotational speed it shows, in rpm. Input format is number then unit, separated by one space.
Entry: 8500 rpm
